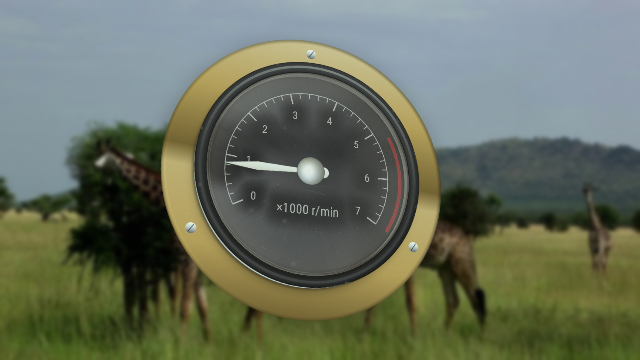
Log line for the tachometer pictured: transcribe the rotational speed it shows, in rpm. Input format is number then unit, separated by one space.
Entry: 800 rpm
